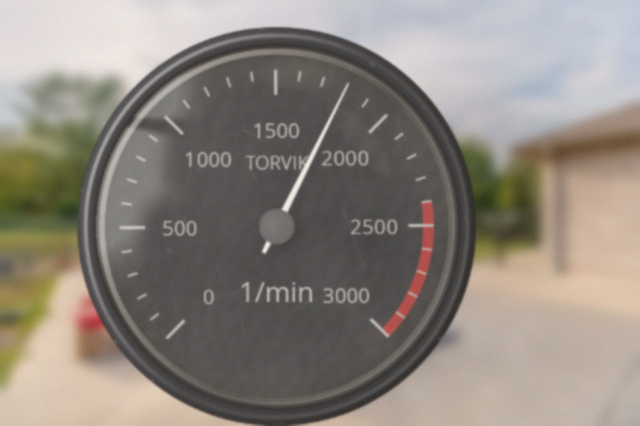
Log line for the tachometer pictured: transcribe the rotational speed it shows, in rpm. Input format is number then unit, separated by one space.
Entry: 1800 rpm
